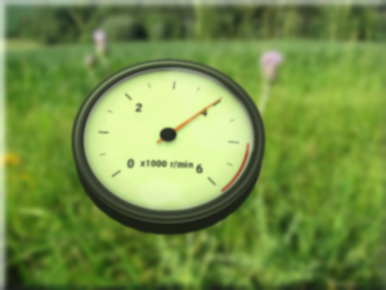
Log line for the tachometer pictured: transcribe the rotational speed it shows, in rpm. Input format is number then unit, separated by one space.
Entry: 4000 rpm
